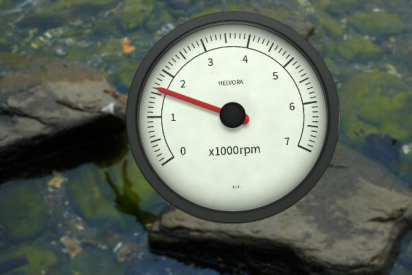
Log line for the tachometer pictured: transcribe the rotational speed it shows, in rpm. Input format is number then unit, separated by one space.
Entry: 1600 rpm
